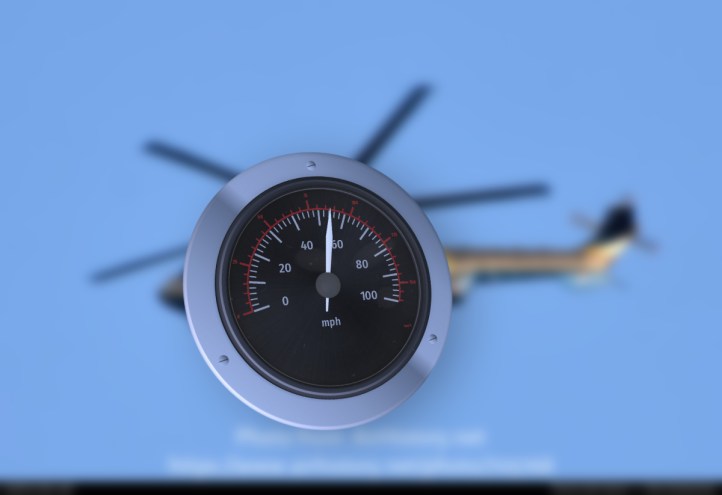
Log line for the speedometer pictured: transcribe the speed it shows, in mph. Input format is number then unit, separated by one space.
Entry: 54 mph
